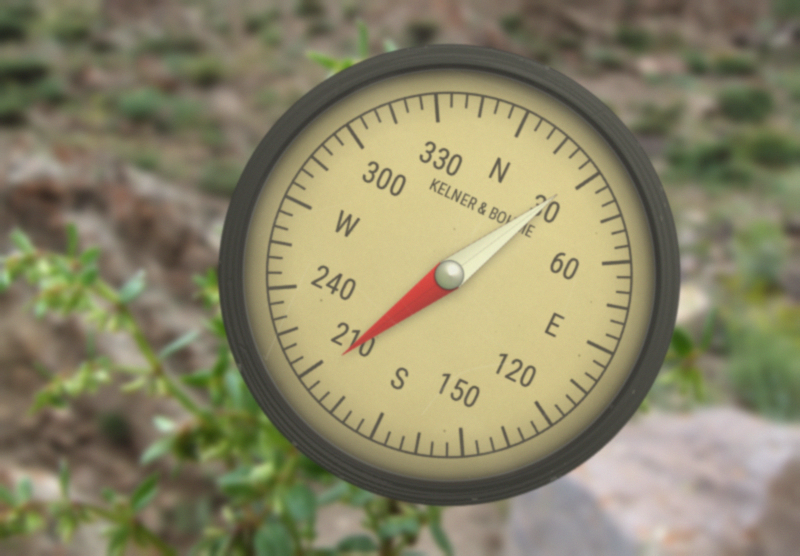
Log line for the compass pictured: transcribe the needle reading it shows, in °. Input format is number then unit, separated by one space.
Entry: 207.5 °
